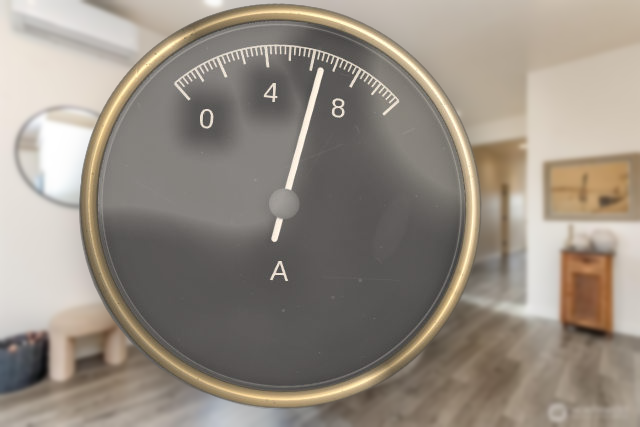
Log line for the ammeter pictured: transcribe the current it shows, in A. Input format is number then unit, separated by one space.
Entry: 6.4 A
